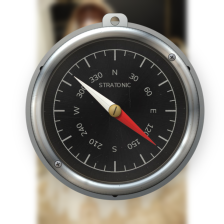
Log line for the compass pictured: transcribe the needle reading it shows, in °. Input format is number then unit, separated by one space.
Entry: 130 °
